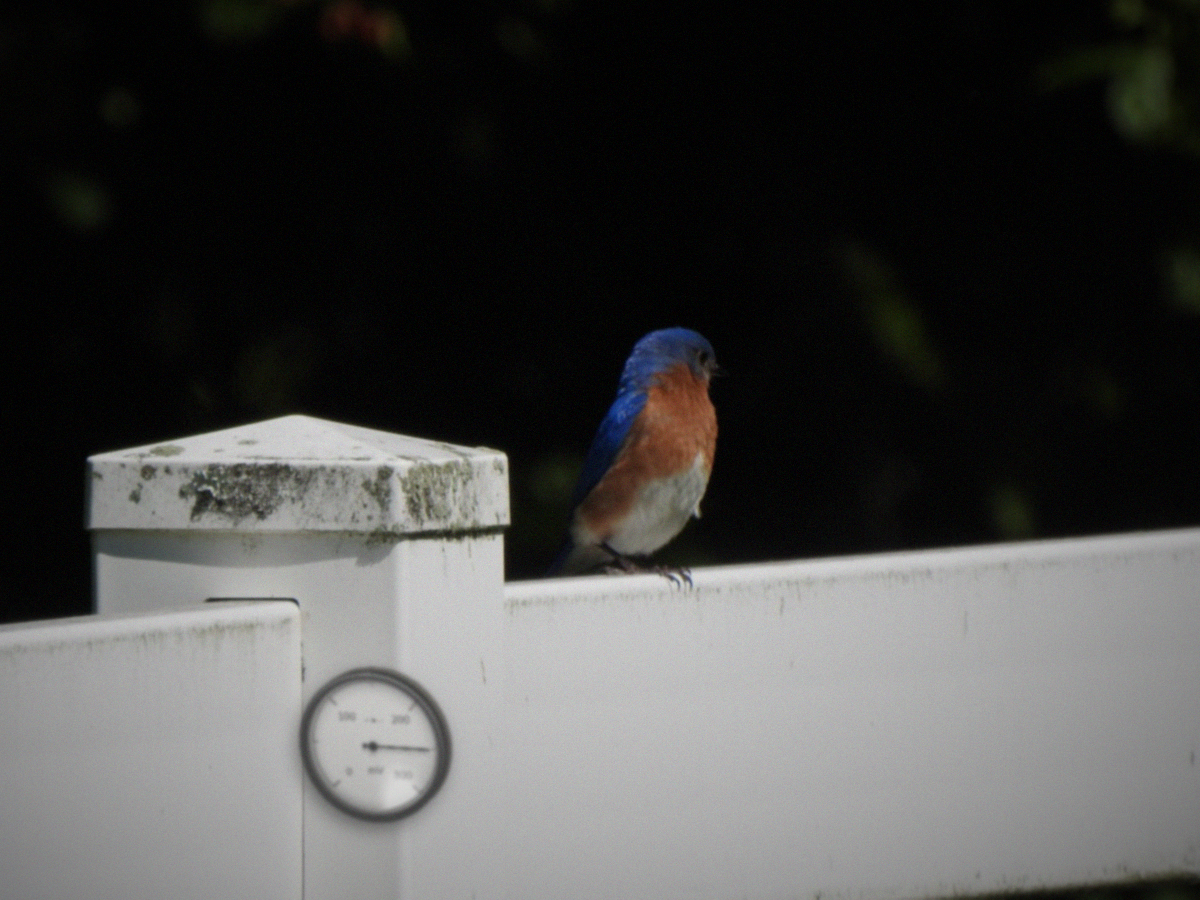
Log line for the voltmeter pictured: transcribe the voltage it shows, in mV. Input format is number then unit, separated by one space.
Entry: 250 mV
